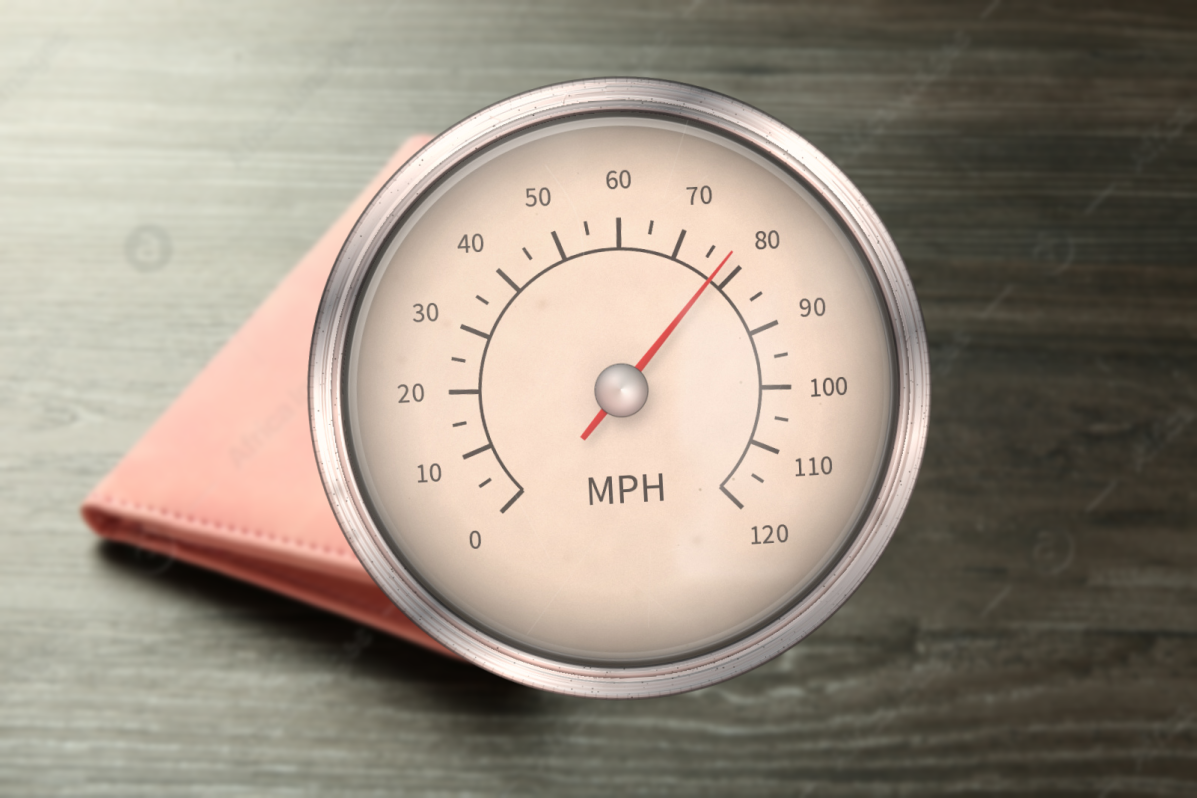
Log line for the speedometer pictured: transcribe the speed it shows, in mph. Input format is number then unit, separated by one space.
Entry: 77.5 mph
